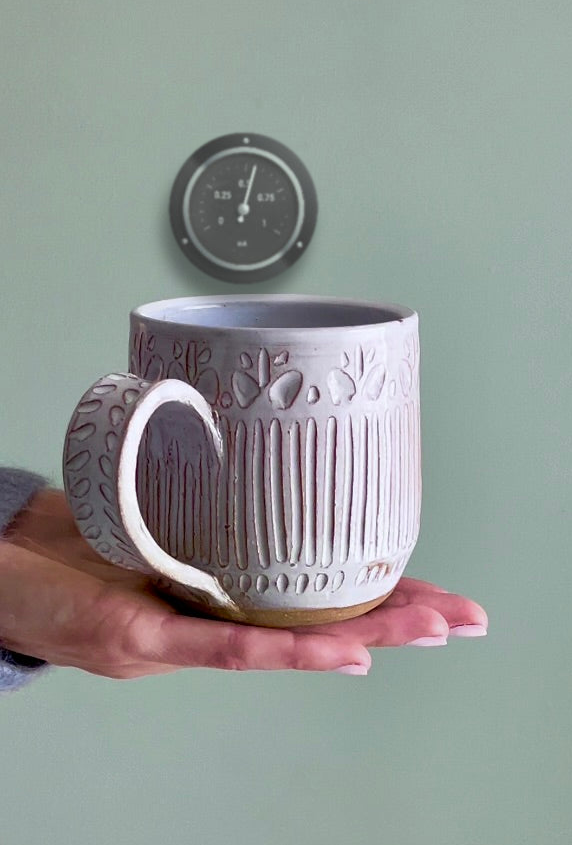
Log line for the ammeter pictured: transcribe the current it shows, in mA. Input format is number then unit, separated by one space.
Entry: 0.55 mA
